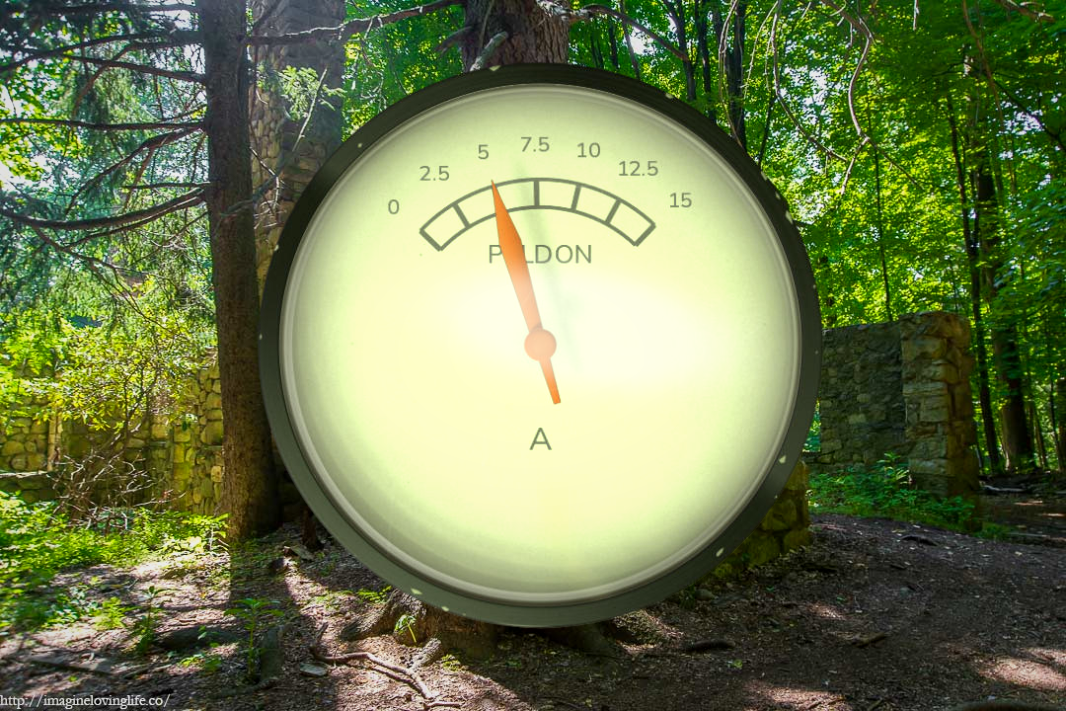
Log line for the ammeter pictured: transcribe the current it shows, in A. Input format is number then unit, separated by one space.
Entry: 5 A
